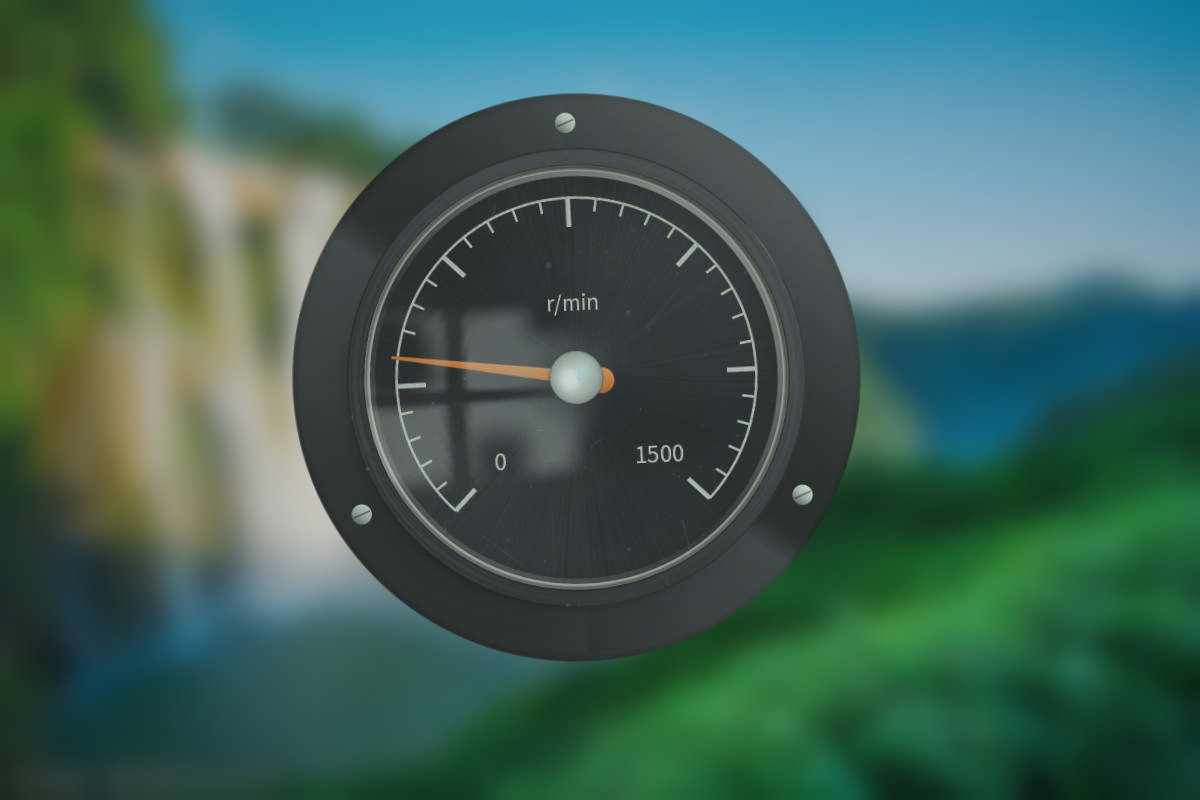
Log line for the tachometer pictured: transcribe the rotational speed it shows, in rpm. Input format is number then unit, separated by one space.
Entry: 300 rpm
